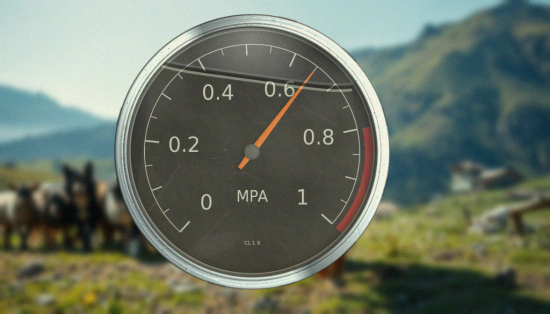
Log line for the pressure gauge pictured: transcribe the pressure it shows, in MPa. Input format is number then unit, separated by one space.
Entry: 0.65 MPa
